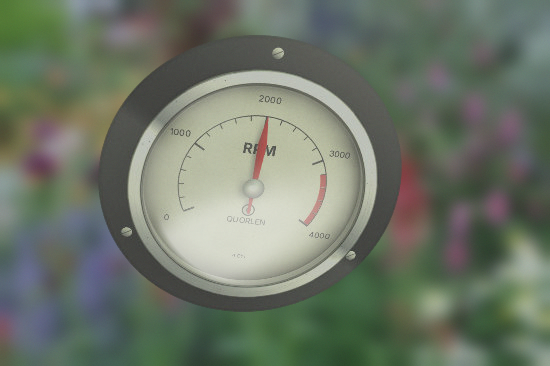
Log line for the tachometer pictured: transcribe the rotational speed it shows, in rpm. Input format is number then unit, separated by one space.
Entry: 2000 rpm
